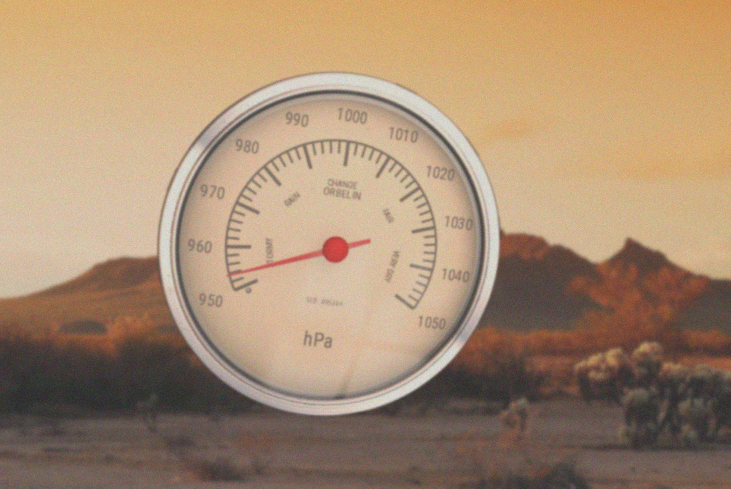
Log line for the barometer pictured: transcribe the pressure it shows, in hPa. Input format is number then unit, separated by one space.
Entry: 954 hPa
